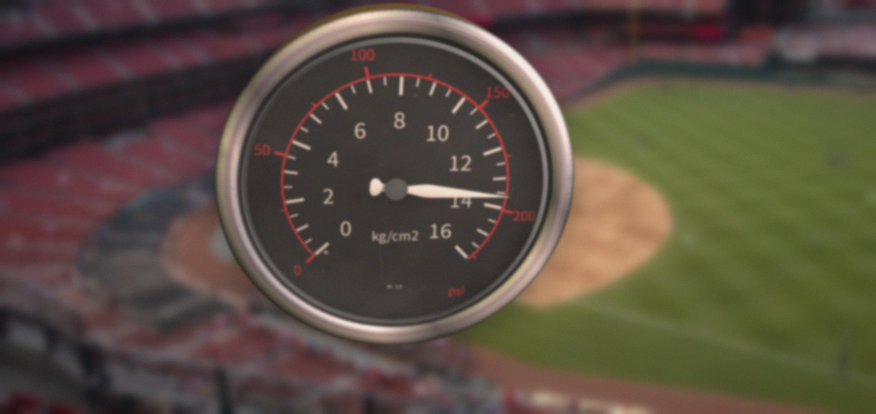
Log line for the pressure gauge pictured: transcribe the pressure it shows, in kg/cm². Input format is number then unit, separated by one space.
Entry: 13.5 kg/cm²
